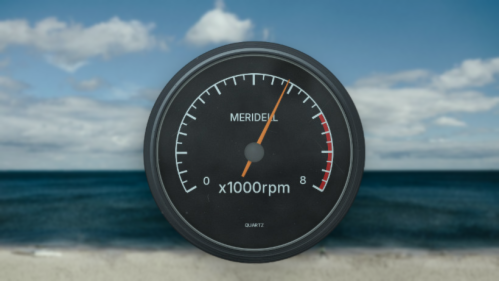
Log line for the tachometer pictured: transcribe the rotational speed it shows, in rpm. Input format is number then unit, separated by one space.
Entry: 4875 rpm
